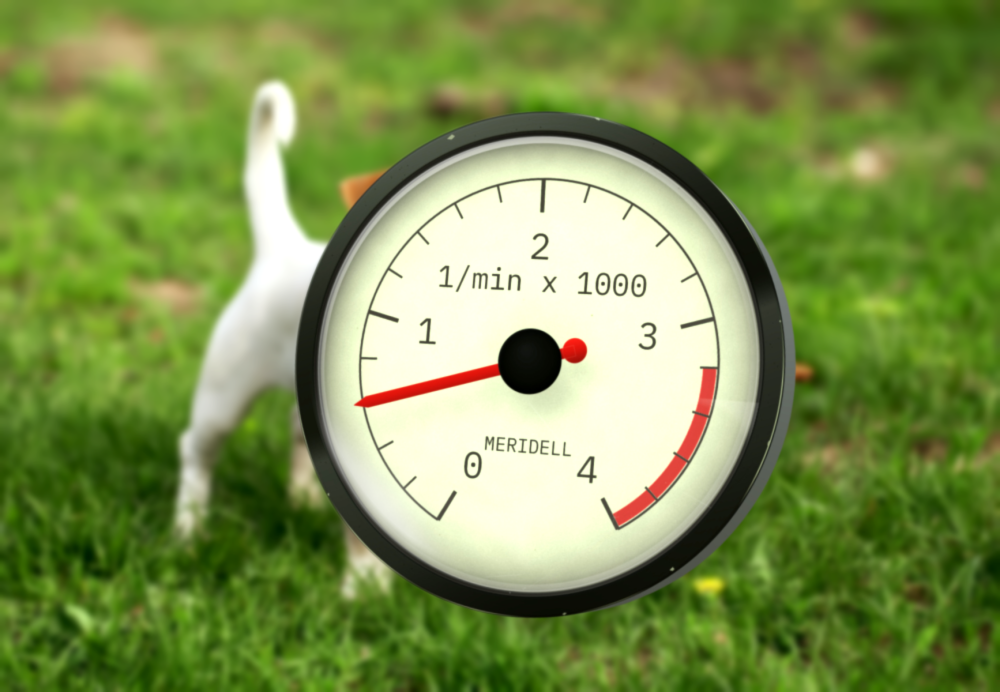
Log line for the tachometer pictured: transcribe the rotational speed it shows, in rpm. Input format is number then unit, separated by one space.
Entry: 600 rpm
